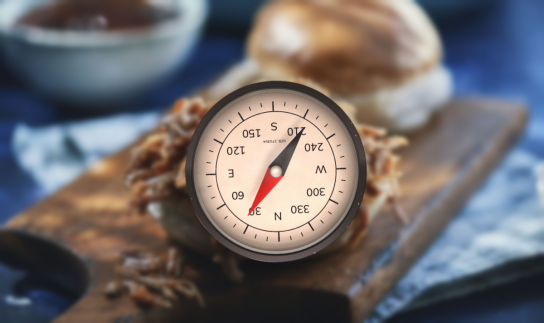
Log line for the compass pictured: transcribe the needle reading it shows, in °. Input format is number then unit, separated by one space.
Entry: 35 °
